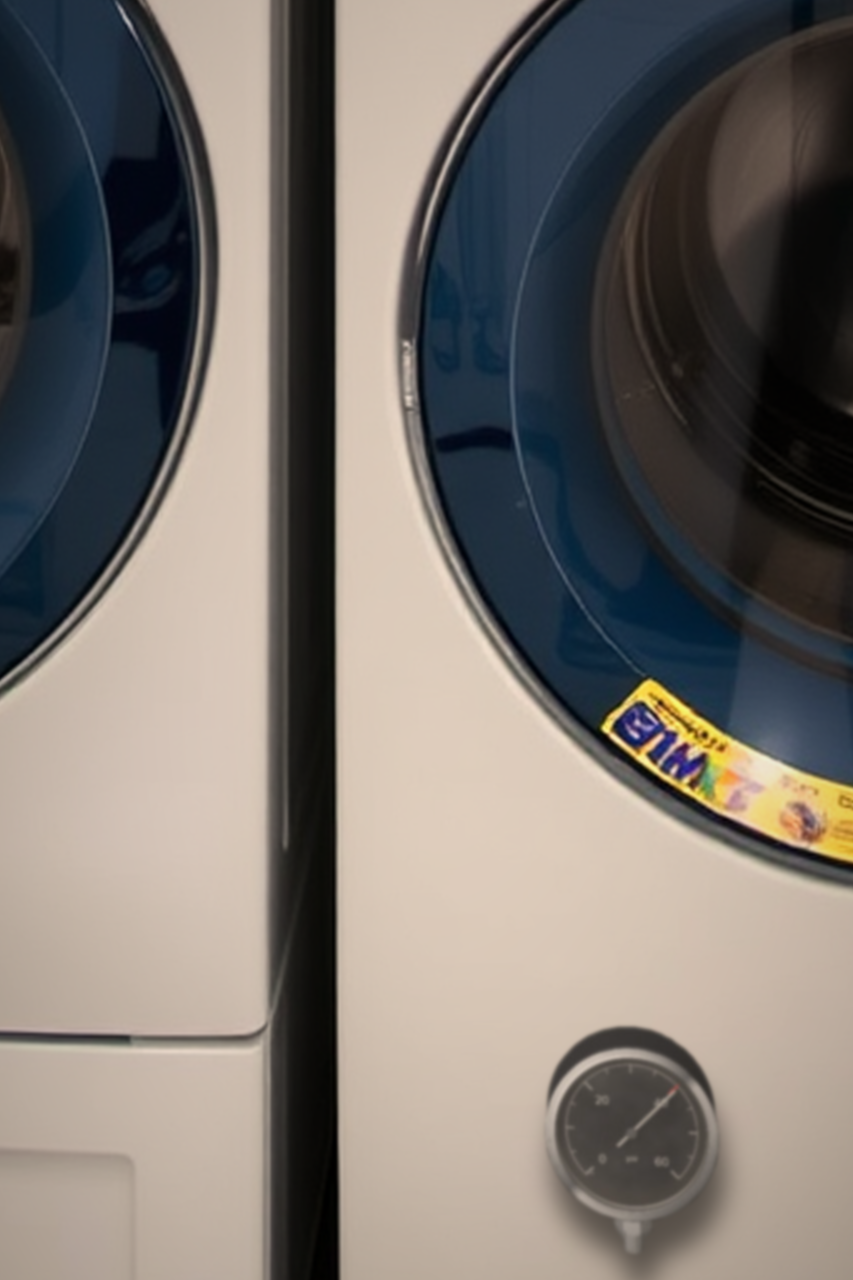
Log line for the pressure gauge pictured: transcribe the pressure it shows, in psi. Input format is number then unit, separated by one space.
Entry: 40 psi
